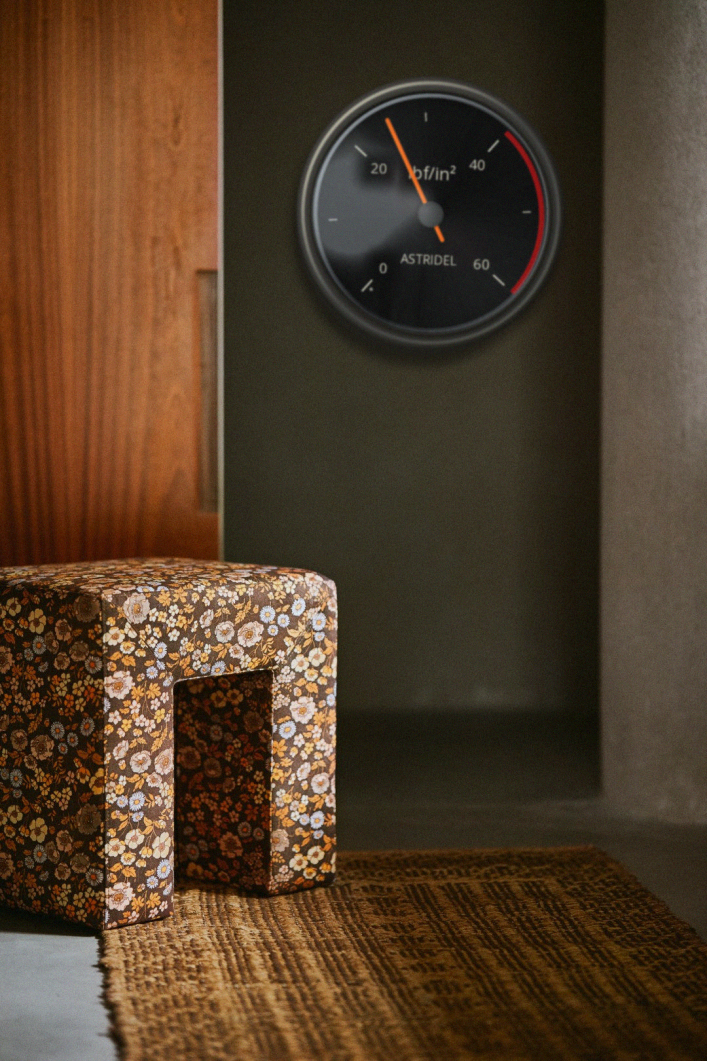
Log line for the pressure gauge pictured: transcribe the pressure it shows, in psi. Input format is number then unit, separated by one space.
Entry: 25 psi
